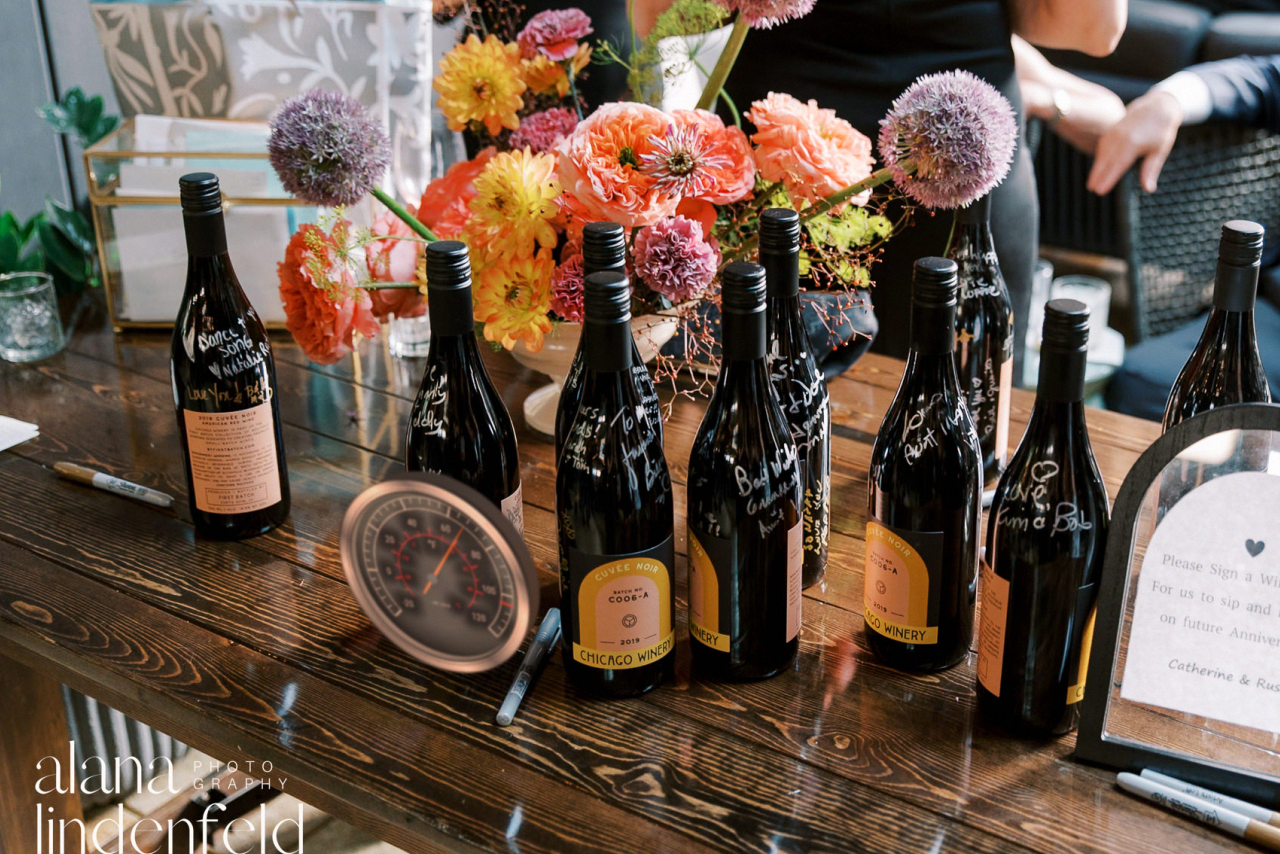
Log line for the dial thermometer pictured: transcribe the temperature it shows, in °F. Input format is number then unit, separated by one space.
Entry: 68 °F
